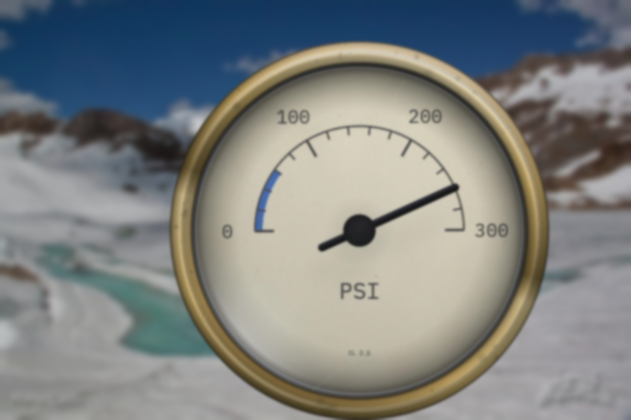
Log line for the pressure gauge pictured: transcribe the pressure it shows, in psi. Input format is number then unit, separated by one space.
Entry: 260 psi
